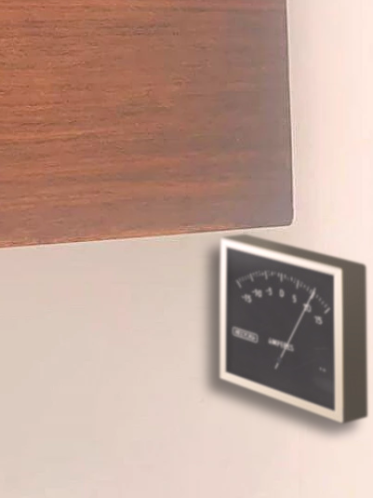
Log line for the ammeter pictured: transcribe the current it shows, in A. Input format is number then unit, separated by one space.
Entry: 10 A
